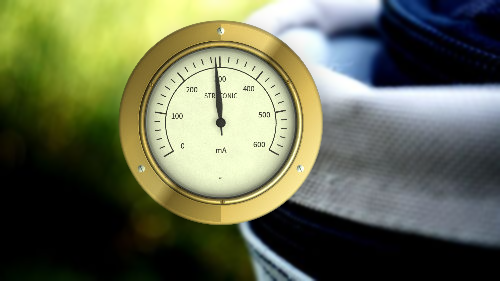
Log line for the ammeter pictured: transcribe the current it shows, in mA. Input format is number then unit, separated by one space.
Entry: 290 mA
